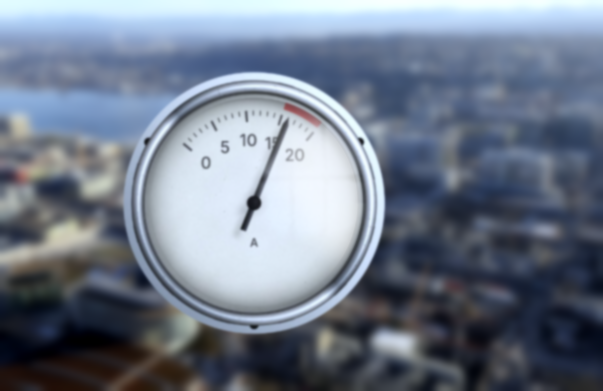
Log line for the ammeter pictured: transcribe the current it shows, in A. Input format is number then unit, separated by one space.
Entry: 16 A
